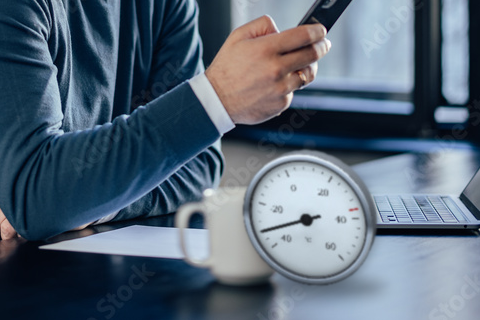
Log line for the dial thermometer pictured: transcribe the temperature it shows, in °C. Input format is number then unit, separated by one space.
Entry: -32 °C
